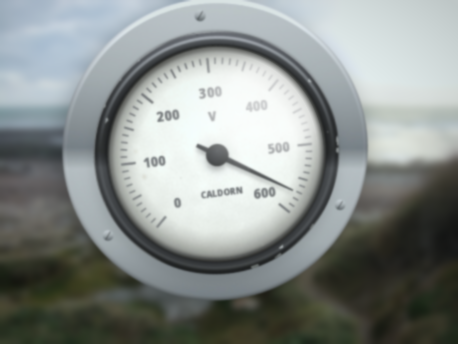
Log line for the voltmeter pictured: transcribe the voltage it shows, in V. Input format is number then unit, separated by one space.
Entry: 570 V
